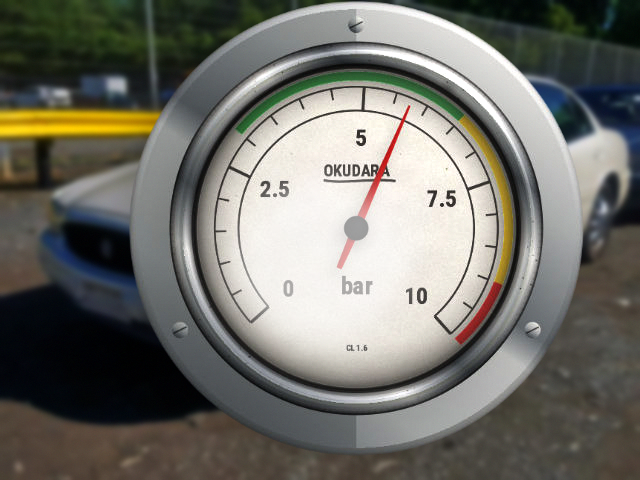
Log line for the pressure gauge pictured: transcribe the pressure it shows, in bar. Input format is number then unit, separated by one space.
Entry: 5.75 bar
